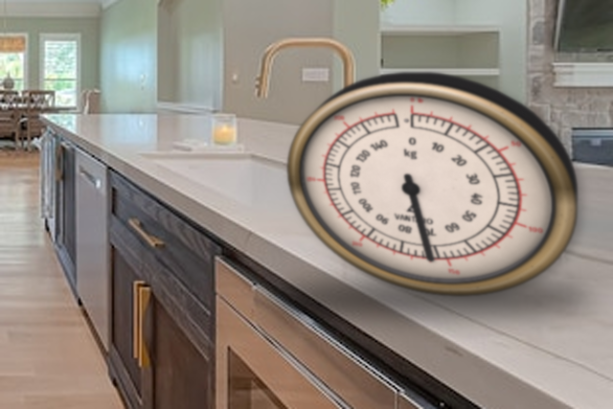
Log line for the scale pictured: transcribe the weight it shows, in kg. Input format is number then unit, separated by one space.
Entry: 72 kg
